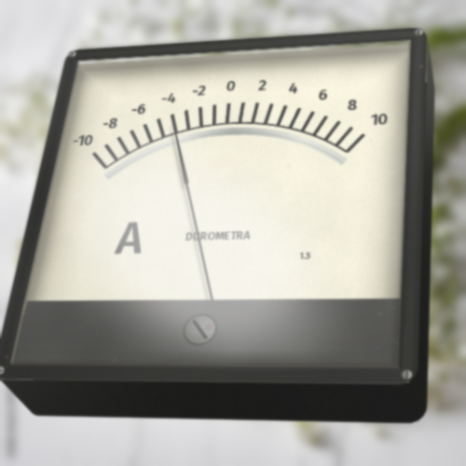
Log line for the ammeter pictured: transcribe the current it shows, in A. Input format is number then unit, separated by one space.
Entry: -4 A
